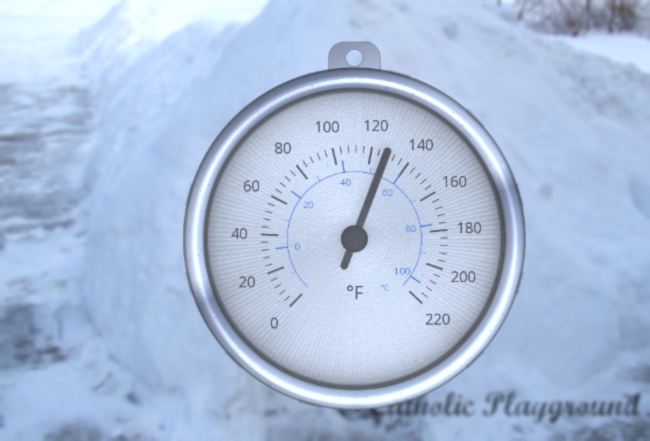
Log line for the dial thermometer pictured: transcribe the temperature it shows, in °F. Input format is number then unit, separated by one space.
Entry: 128 °F
